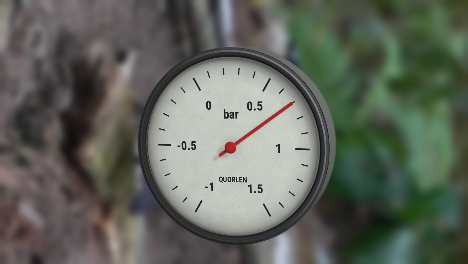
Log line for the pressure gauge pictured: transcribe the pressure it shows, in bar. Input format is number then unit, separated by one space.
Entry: 0.7 bar
